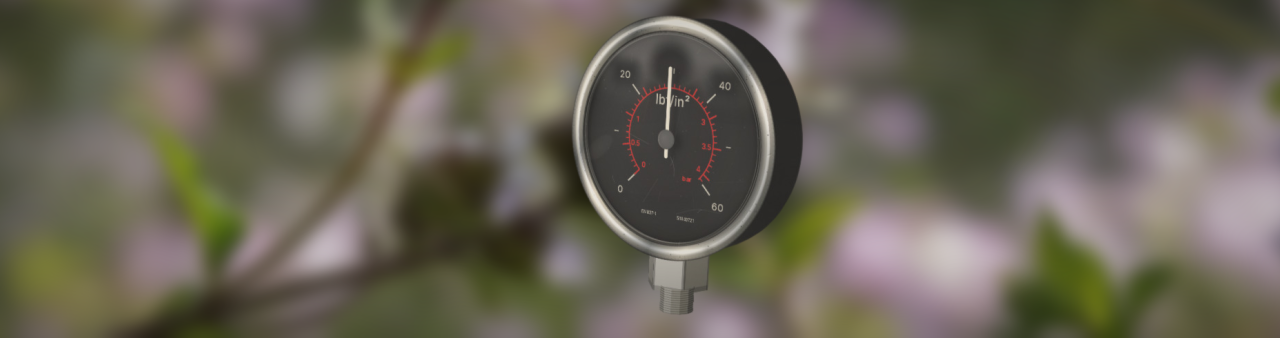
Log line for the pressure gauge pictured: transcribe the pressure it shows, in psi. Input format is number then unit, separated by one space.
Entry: 30 psi
